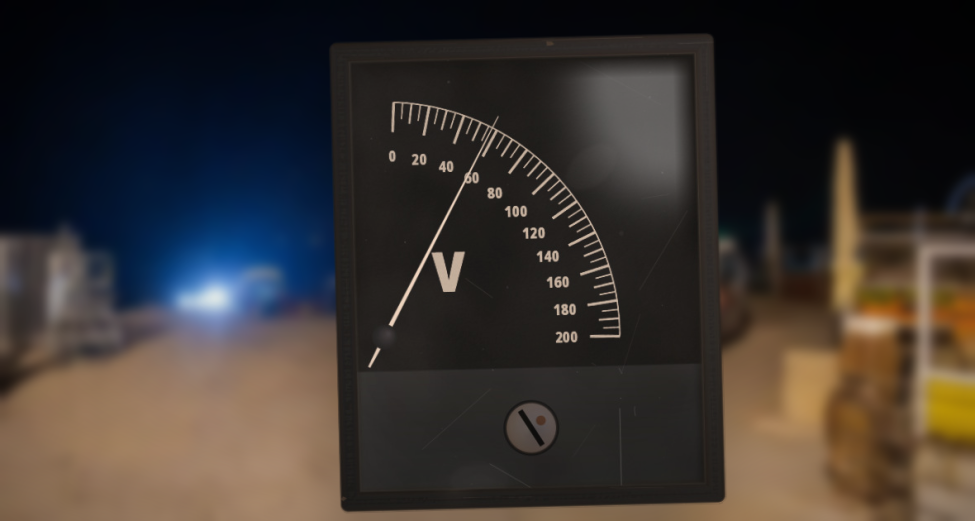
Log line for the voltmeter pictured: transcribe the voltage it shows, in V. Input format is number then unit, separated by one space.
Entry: 57.5 V
